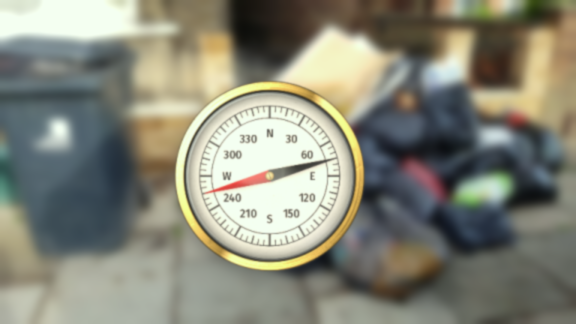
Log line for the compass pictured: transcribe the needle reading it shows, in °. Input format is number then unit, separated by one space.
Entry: 255 °
